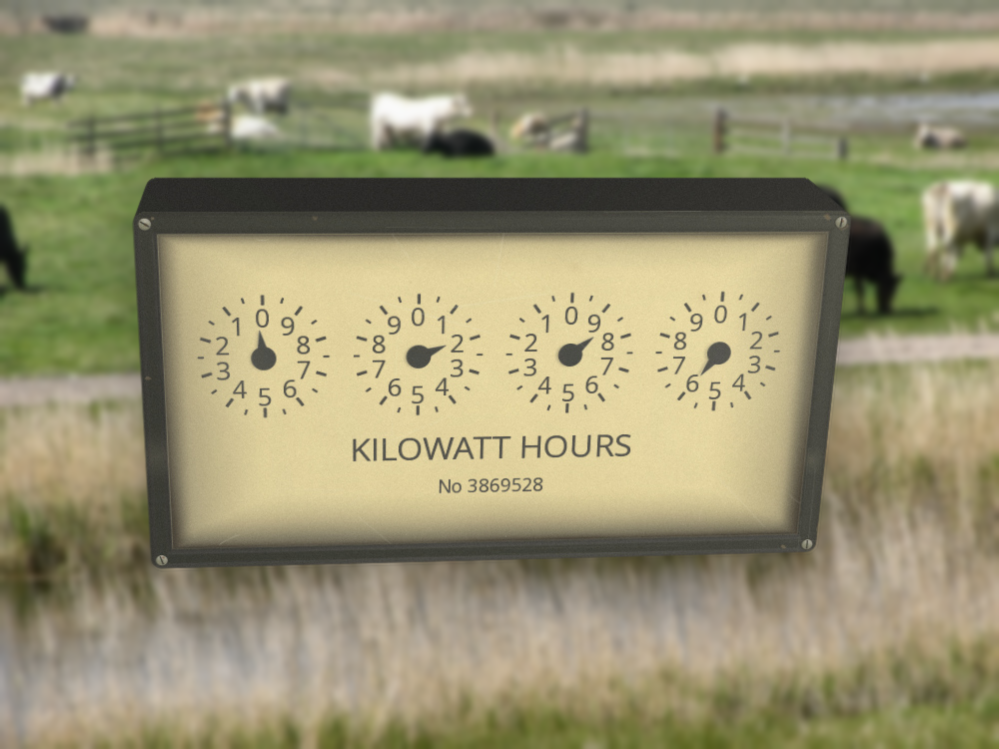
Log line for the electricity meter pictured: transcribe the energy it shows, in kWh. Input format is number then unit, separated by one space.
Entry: 186 kWh
